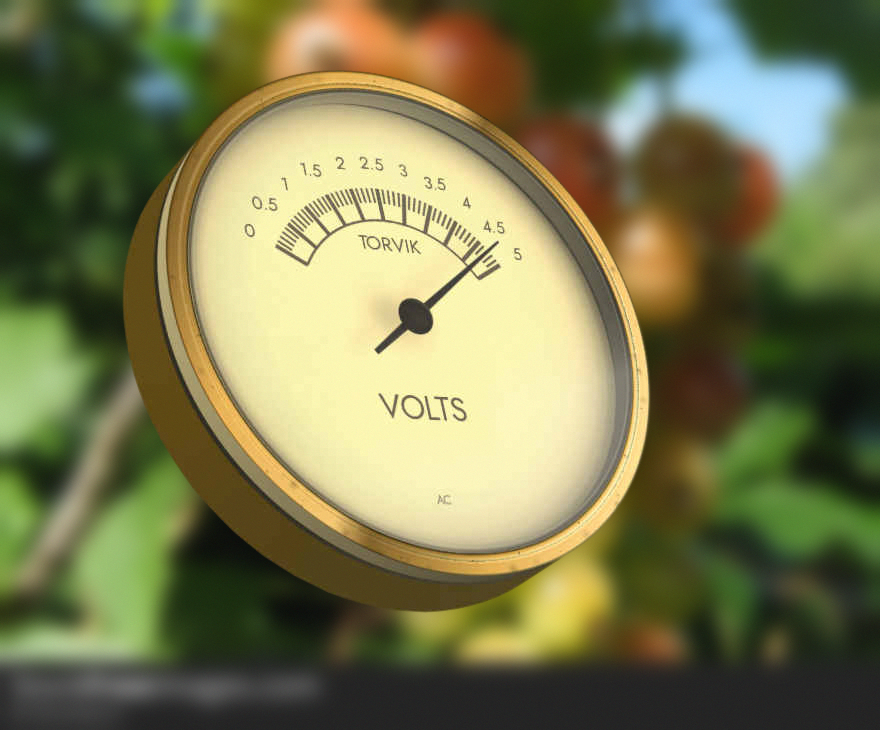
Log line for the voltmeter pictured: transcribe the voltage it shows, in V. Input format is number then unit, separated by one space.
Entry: 4.7 V
